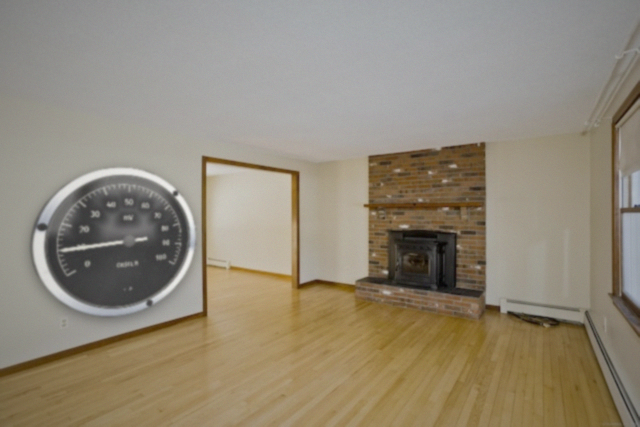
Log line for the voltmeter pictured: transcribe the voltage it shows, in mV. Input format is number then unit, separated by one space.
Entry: 10 mV
